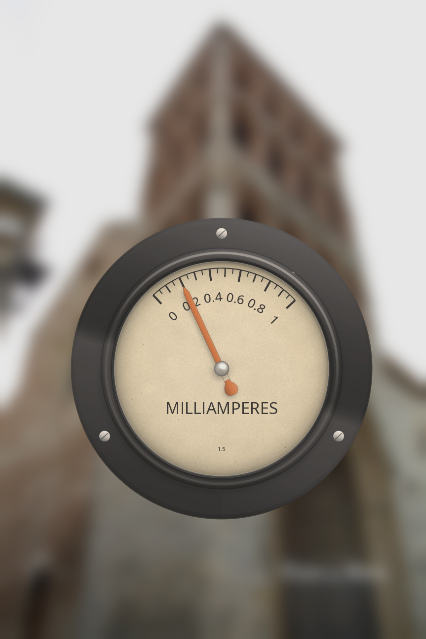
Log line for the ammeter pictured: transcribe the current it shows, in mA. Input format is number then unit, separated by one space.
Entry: 0.2 mA
